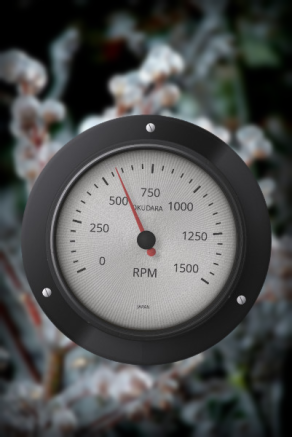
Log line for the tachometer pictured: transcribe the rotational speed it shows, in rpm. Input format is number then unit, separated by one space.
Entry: 575 rpm
